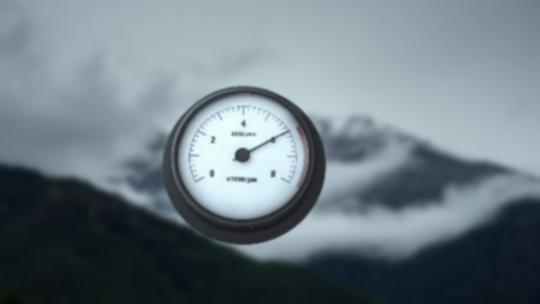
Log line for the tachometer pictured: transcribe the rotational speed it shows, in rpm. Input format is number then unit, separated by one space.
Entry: 6000 rpm
